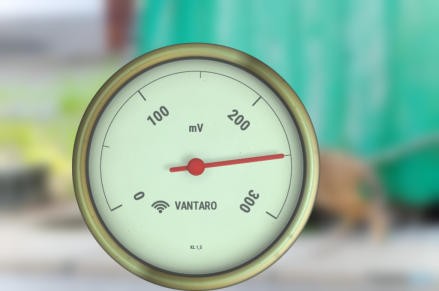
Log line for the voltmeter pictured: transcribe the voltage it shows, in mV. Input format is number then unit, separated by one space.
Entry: 250 mV
